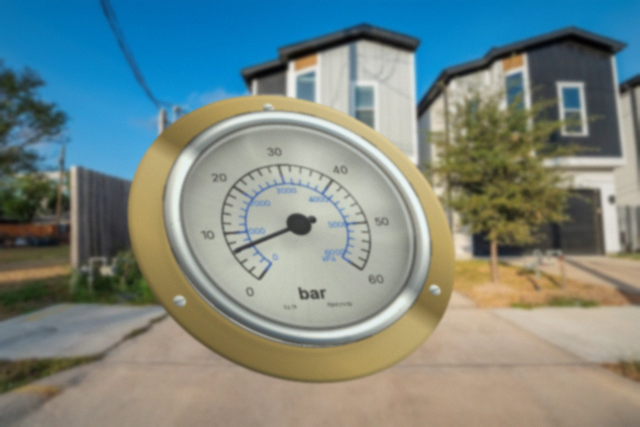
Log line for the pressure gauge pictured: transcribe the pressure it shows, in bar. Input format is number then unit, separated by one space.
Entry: 6 bar
